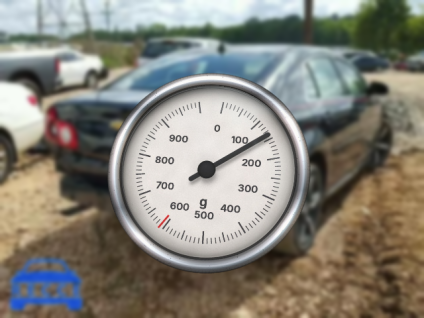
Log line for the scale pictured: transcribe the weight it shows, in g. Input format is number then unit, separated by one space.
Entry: 140 g
